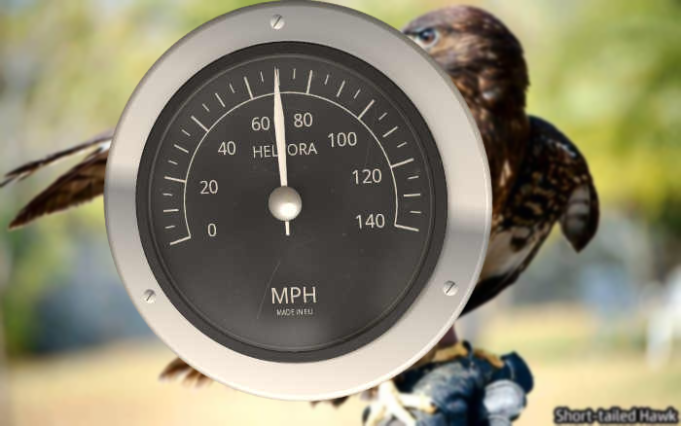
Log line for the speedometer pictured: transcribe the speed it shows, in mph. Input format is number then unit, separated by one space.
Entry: 70 mph
